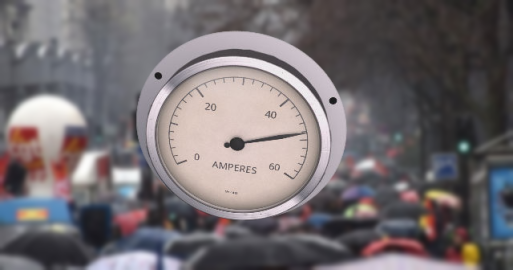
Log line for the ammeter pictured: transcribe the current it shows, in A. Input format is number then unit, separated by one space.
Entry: 48 A
